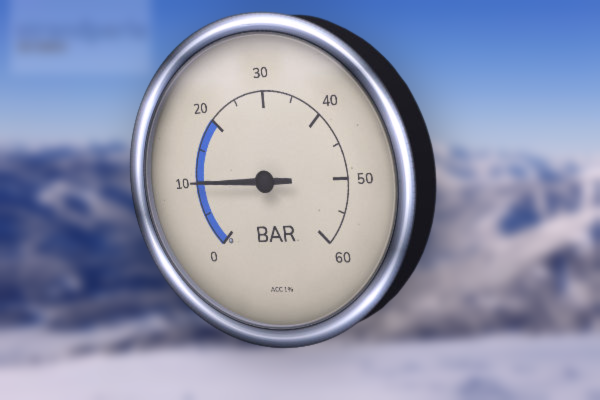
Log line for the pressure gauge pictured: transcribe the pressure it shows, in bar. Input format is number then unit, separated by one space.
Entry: 10 bar
